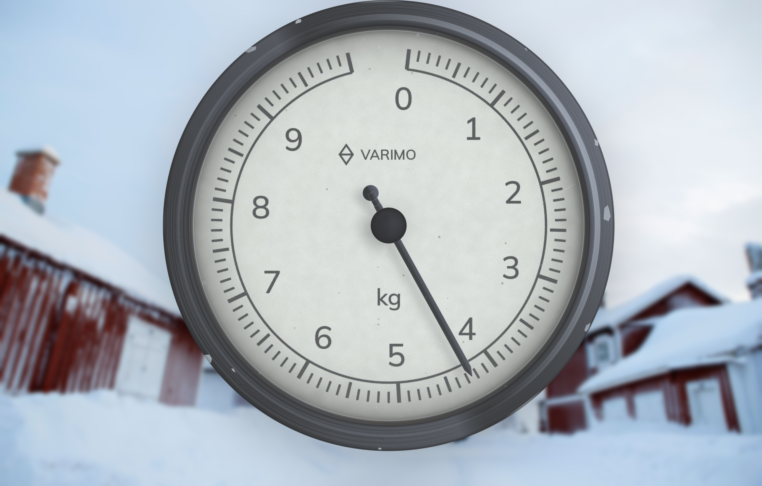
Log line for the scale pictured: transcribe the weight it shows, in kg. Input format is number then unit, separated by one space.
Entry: 4.25 kg
